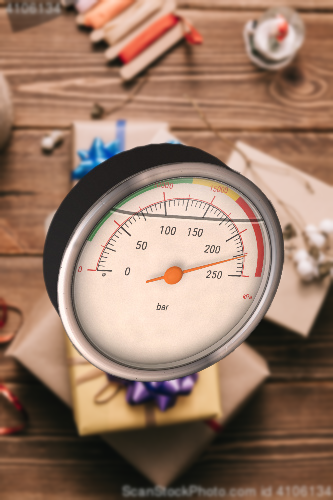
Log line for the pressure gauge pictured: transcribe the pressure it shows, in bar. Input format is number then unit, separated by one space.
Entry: 225 bar
